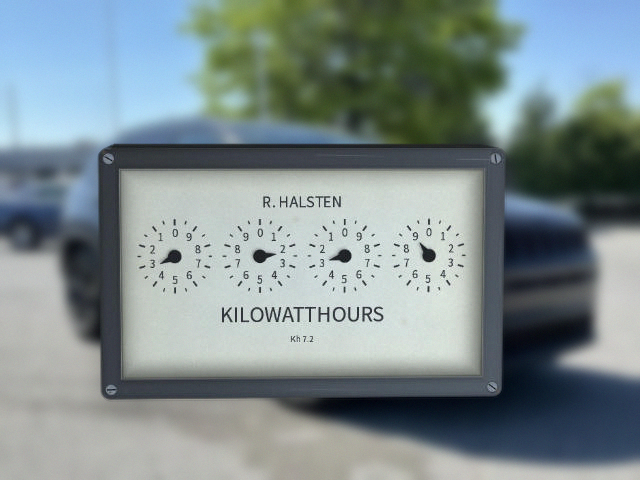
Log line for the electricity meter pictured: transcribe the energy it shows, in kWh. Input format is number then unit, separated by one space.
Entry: 3229 kWh
